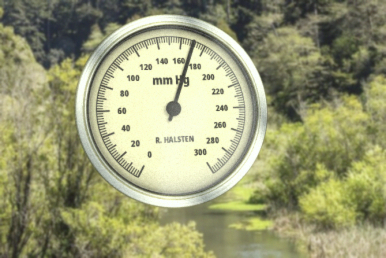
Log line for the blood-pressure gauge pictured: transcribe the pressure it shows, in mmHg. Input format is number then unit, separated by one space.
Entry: 170 mmHg
